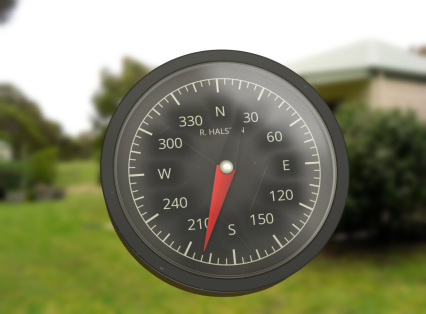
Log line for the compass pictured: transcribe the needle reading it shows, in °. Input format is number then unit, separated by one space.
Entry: 200 °
